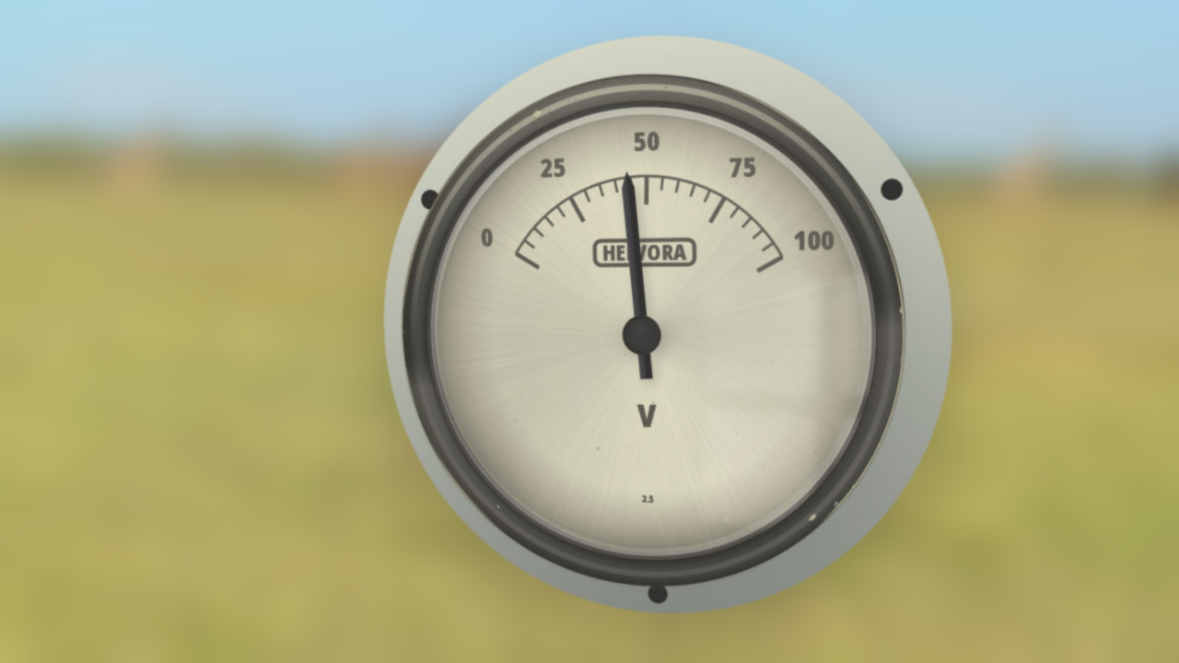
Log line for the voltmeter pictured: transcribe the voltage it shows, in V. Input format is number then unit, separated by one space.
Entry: 45 V
